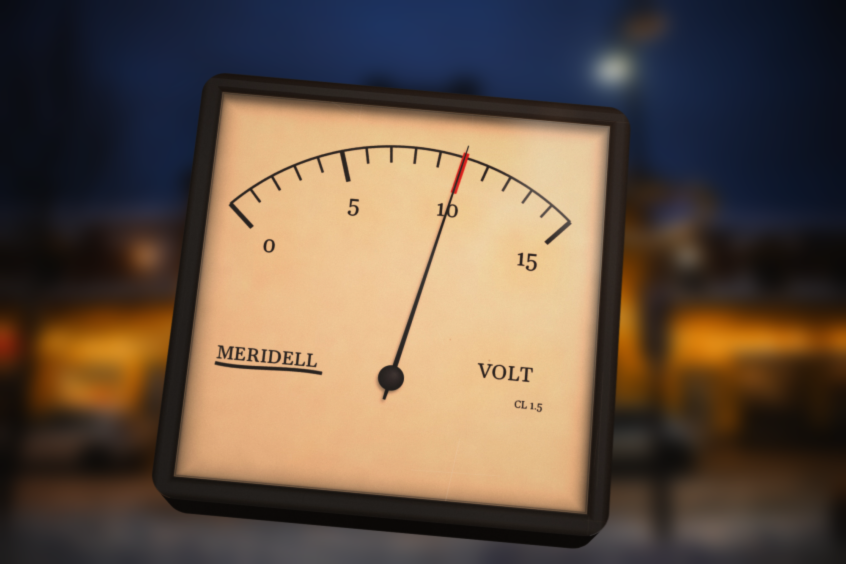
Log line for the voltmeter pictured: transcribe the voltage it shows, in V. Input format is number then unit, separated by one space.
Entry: 10 V
